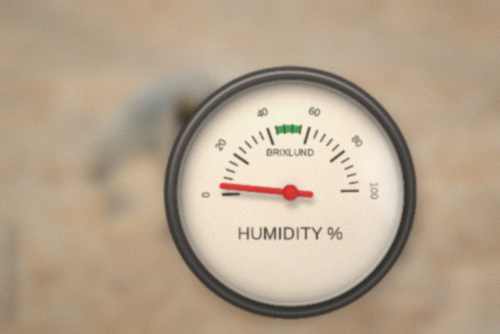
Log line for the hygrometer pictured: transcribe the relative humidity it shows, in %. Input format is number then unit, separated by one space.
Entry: 4 %
